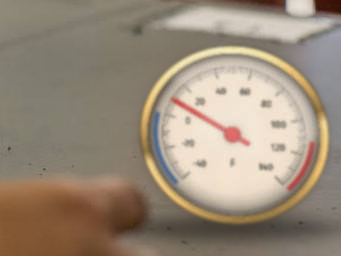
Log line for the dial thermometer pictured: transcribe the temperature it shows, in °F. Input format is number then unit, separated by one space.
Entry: 10 °F
